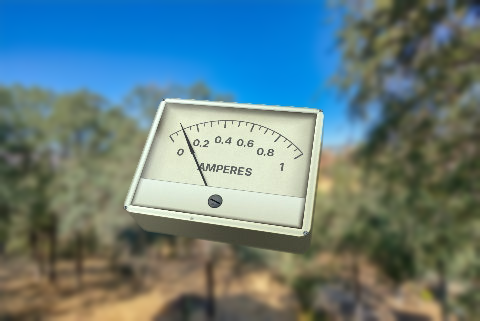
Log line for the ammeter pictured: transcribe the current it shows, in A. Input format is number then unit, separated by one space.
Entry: 0.1 A
